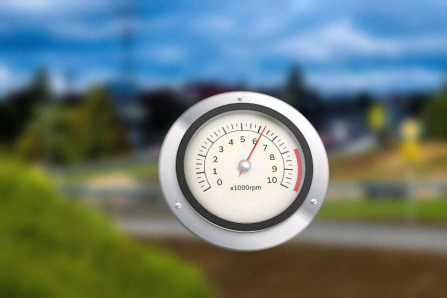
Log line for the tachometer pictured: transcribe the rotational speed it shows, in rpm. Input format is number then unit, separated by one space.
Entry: 6250 rpm
